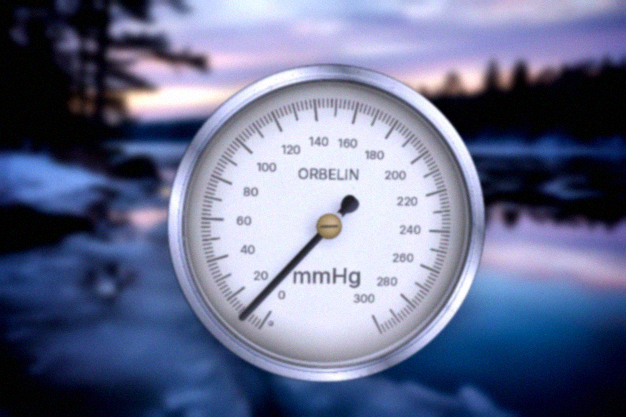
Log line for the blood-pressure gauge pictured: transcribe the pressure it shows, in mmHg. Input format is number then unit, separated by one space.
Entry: 10 mmHg
